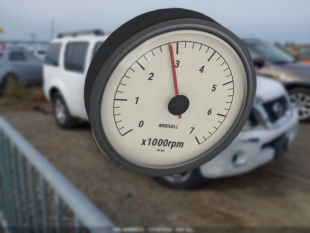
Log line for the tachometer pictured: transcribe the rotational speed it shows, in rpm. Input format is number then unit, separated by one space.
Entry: 2800 rpm
